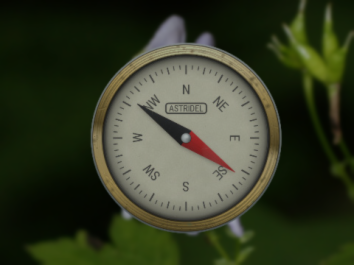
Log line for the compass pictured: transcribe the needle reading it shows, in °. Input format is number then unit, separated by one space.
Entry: 125 °
